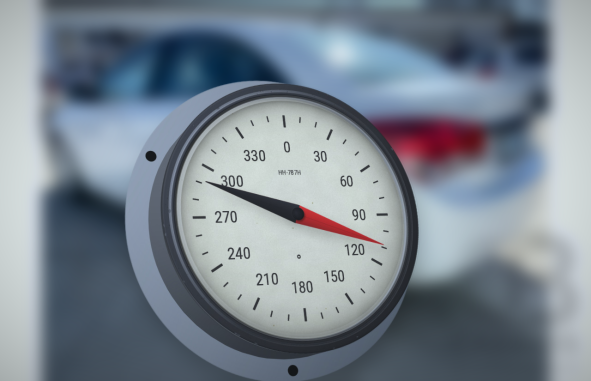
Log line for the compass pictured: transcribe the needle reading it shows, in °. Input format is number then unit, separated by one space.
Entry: 110 °
